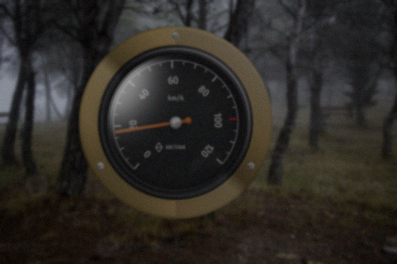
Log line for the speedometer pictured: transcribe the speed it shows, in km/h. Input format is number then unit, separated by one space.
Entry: 17.5 km/h
